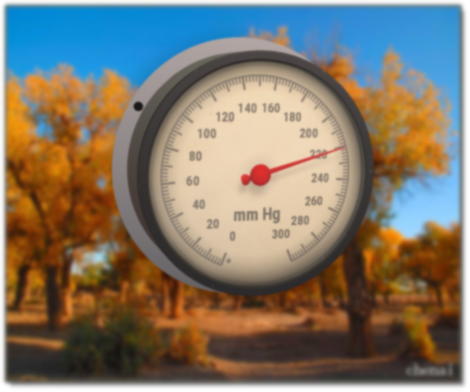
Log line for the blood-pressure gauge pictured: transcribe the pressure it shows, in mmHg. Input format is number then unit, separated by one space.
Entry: 220 mmHg
